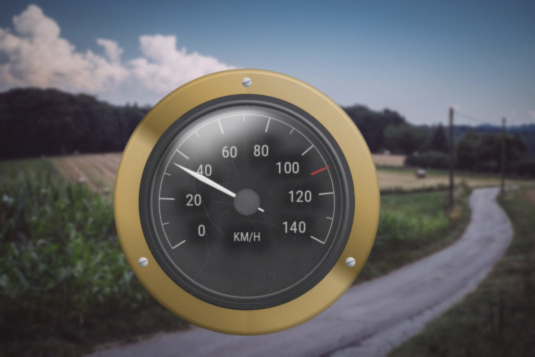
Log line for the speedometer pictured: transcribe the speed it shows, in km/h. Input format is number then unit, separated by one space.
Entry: 35 km/h
